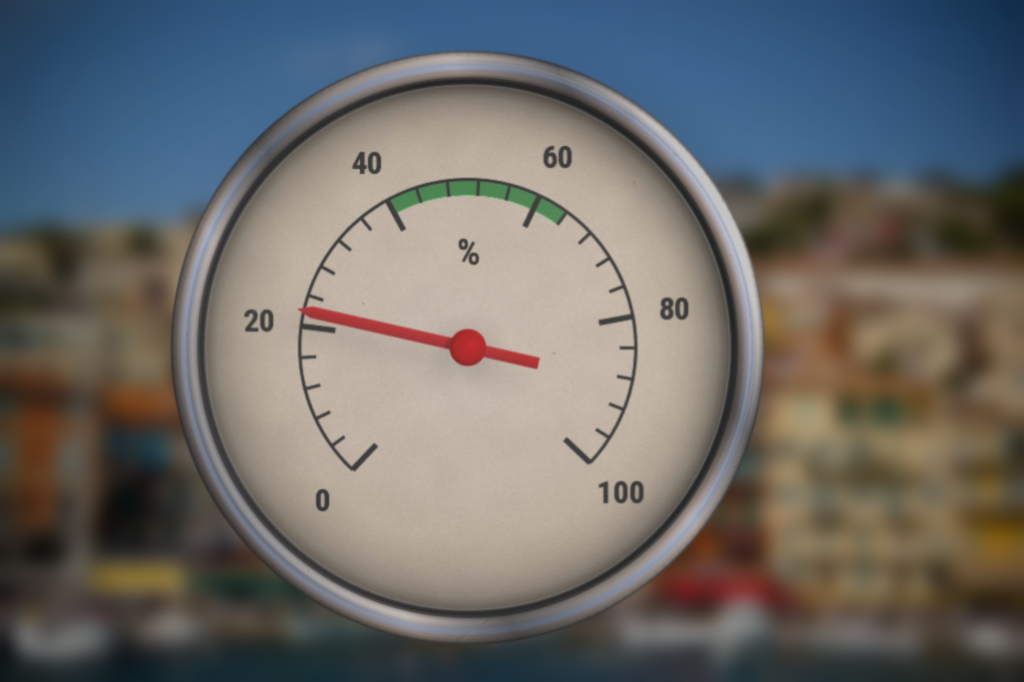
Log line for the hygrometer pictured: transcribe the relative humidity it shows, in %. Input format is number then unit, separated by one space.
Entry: 22 %
